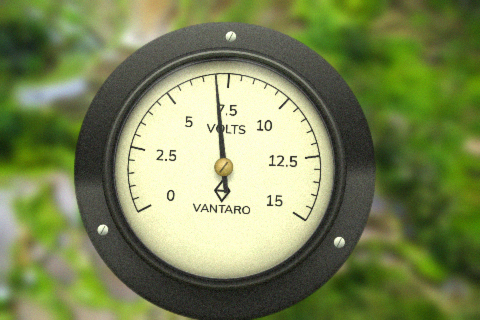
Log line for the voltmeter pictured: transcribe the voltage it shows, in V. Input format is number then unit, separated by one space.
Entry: 7 V
